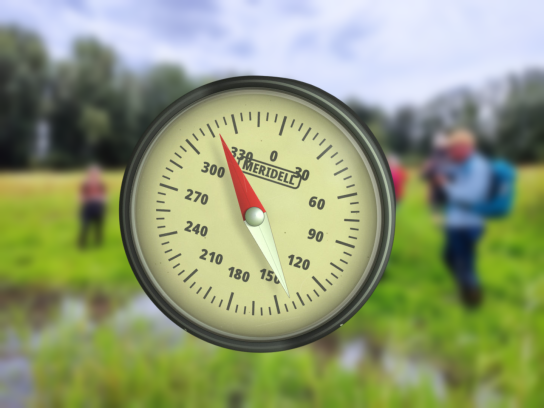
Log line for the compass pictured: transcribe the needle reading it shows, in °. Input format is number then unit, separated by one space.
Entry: 320 °
